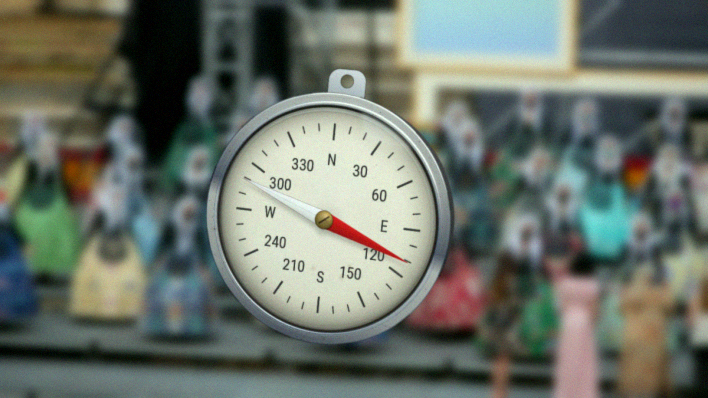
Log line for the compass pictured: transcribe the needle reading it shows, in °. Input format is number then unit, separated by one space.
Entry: 110 °
